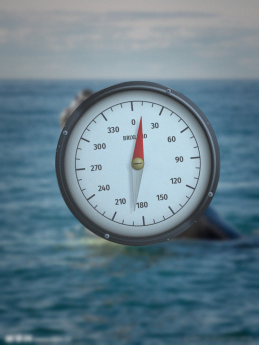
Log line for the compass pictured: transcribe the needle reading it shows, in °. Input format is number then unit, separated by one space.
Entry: 10 °
